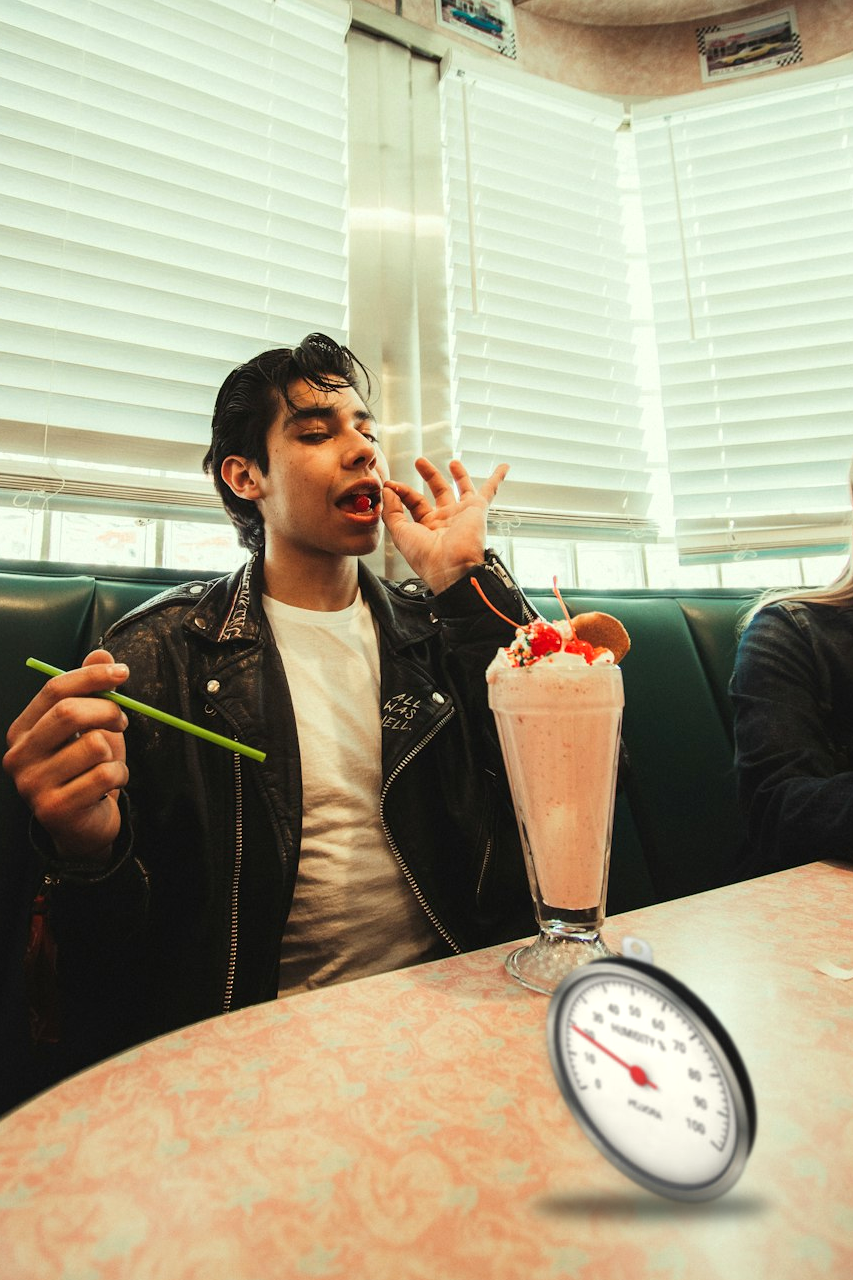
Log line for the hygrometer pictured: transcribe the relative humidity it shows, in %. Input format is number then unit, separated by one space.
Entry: 20 %
